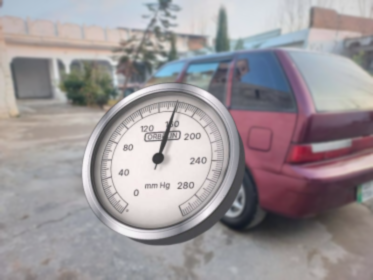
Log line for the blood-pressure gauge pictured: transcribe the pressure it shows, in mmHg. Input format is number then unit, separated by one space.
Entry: 160 mmHg
